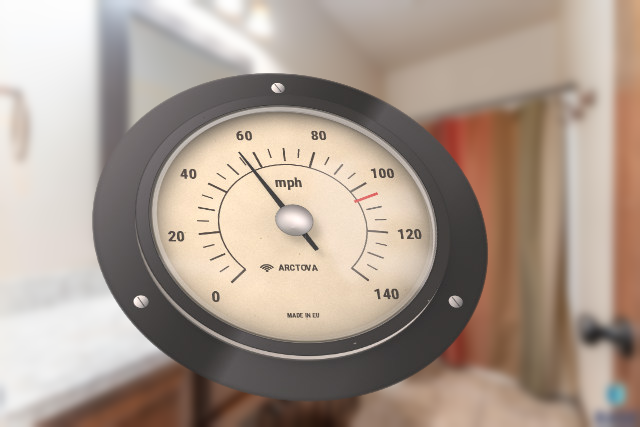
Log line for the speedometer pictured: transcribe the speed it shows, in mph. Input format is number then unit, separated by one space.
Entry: 55 mph
